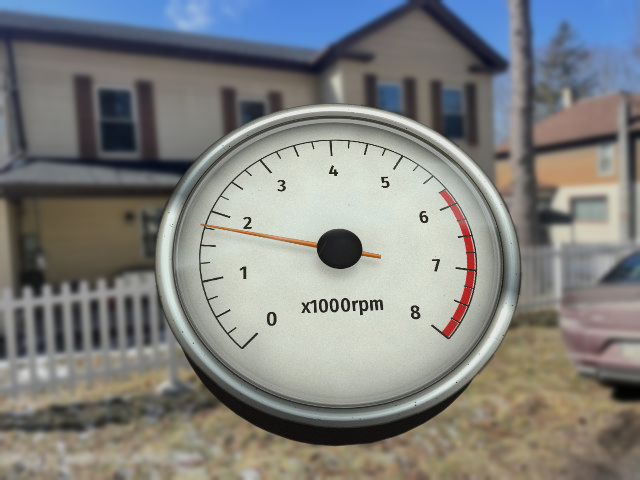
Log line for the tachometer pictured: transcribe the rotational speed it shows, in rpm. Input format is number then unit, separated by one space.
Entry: 1750 rpm
